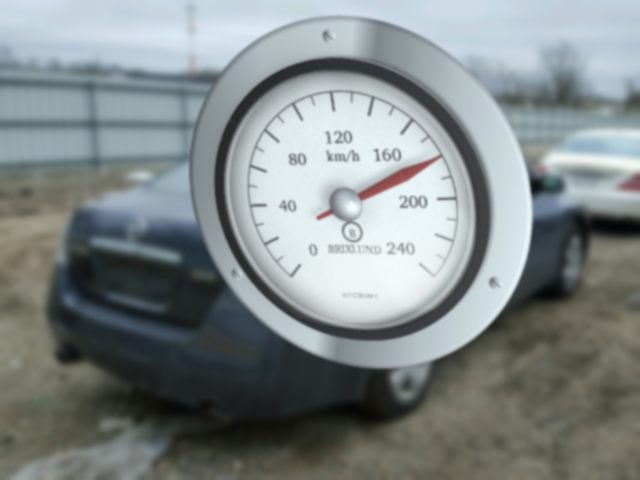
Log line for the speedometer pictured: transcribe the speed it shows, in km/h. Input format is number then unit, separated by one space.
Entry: 180 km/h
